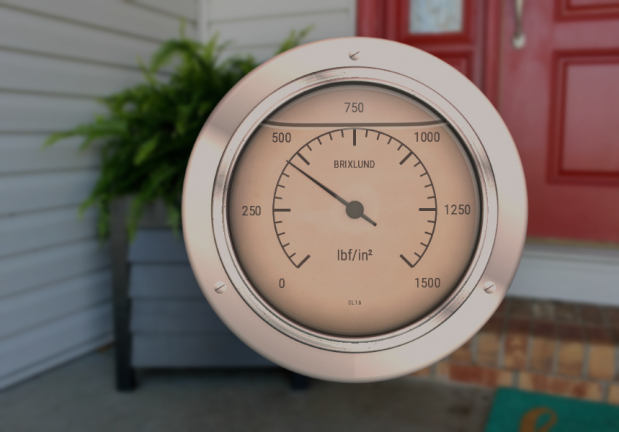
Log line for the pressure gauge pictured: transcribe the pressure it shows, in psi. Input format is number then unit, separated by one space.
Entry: 450 psi
